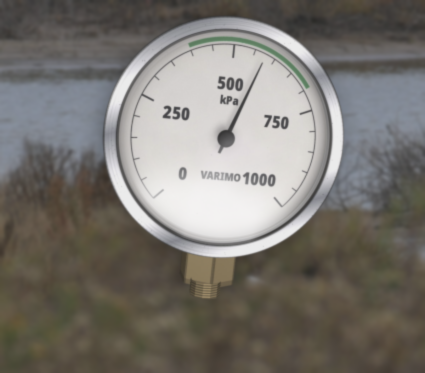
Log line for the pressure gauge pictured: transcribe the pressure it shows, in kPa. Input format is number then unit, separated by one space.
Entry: 575 kPa
